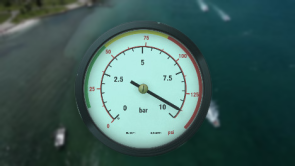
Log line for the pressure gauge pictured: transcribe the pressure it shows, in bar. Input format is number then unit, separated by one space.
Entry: 9.5 bar
